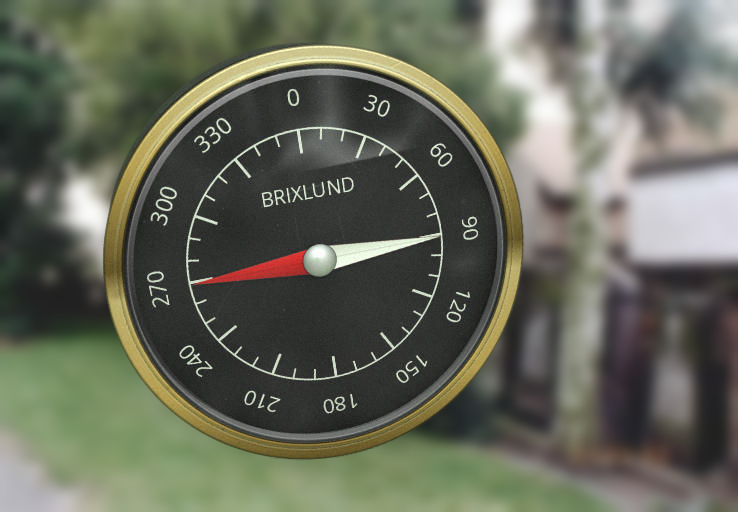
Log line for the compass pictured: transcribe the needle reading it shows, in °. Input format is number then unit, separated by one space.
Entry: 270 °
